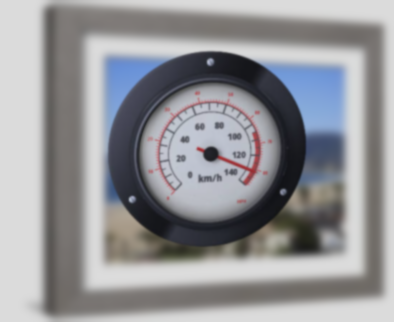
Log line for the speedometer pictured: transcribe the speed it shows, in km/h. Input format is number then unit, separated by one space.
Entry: 130 km/h
